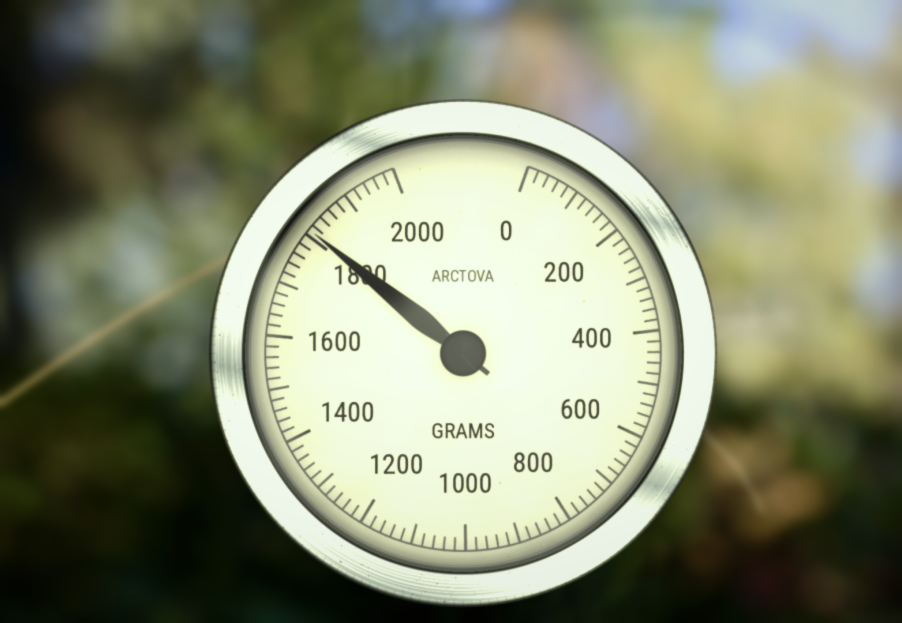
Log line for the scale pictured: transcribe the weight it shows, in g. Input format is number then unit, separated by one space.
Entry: 1810 g
